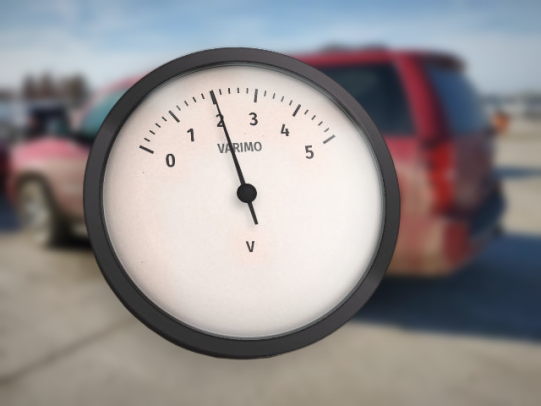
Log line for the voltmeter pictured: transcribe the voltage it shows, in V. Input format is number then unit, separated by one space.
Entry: 2 V
